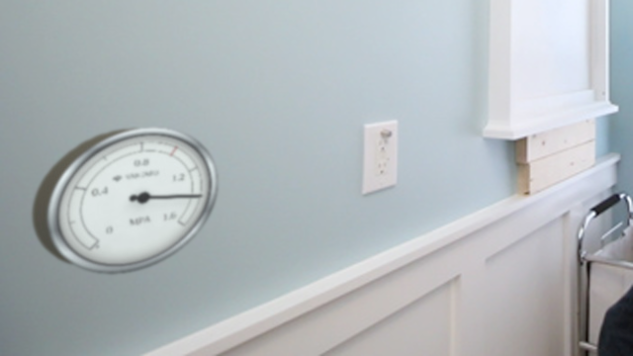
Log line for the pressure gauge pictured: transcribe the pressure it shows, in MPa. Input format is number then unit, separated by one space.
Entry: 1.4 MPa
